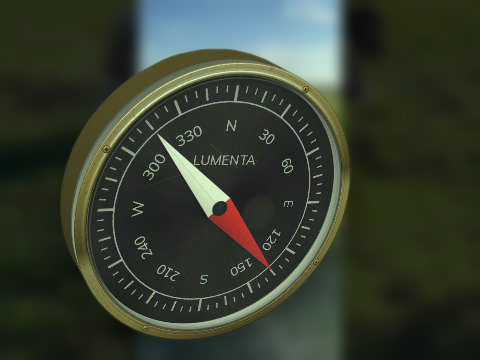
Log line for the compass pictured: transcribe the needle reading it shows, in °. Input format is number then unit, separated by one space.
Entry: 135 °
